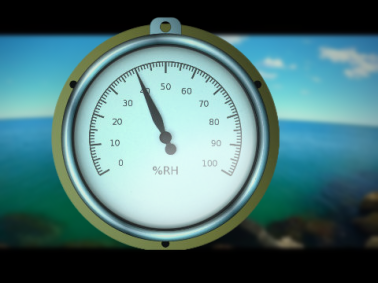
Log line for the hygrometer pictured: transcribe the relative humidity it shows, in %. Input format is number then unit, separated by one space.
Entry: 40 %
